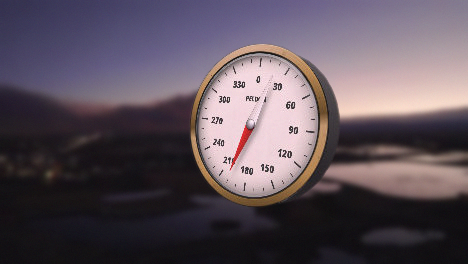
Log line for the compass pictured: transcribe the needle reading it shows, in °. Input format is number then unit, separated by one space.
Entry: 200 °
